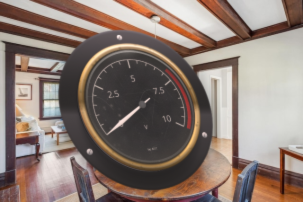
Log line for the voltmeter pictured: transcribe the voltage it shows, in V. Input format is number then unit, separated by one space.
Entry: 0 V
